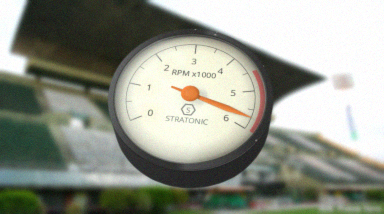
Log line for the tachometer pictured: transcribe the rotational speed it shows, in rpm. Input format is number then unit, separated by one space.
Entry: 5750 rpm
